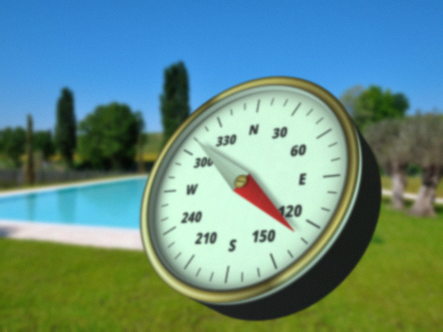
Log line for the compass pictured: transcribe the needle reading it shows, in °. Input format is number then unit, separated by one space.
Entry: 130 °
